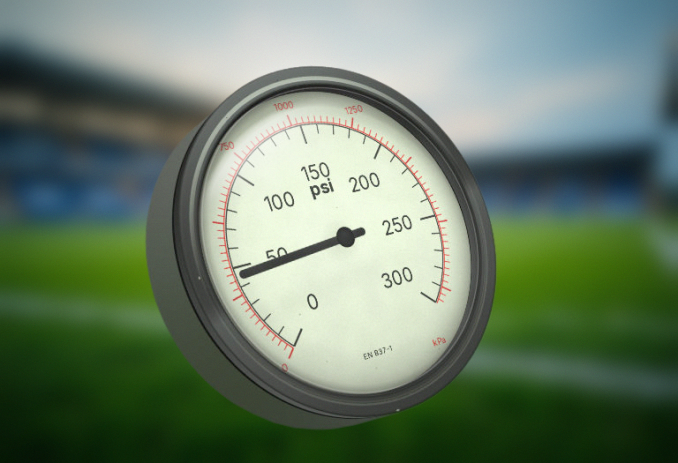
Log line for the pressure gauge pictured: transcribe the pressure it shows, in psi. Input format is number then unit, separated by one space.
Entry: 45 psi
